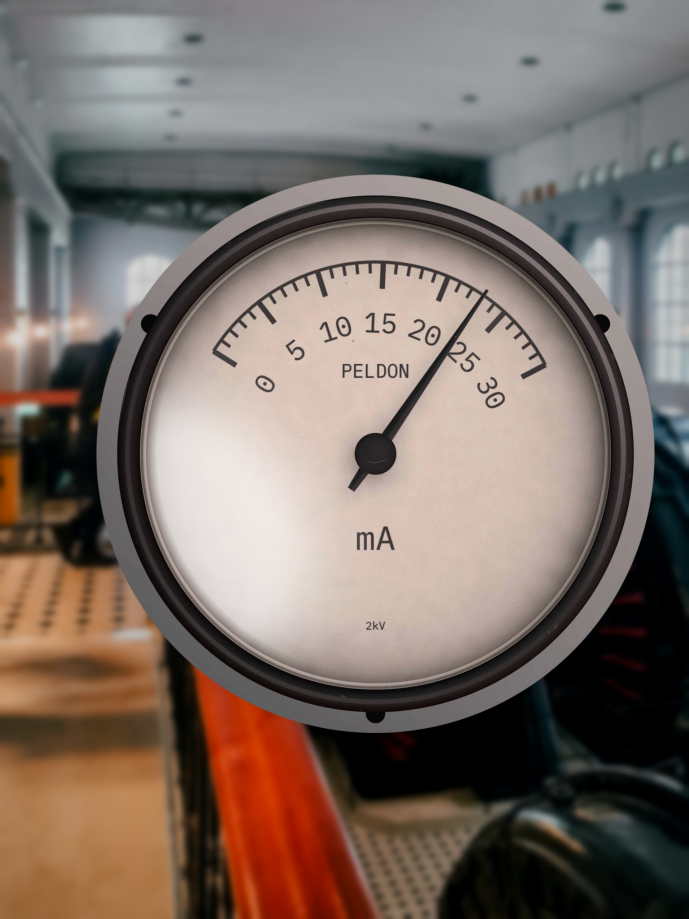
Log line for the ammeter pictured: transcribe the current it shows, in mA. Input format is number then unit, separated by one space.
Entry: 23 mA
